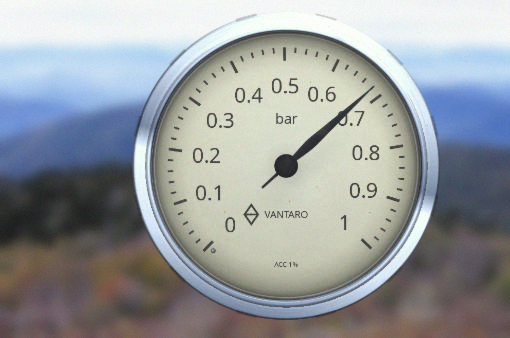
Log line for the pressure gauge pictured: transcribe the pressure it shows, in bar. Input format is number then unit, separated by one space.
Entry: 0.68 bar
